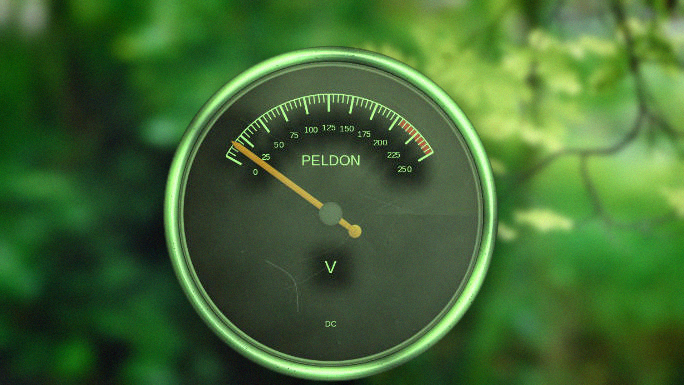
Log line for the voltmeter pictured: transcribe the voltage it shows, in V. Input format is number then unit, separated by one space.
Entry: 15 V
